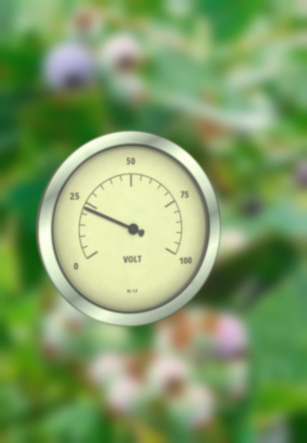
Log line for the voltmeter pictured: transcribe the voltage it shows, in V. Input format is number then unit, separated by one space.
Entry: 22.5 V
